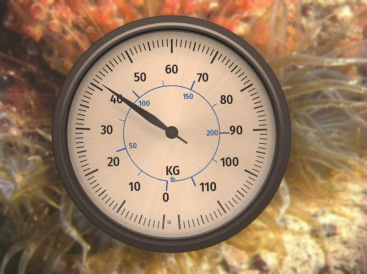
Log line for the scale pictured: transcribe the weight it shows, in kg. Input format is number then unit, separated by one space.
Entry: 41 kg
